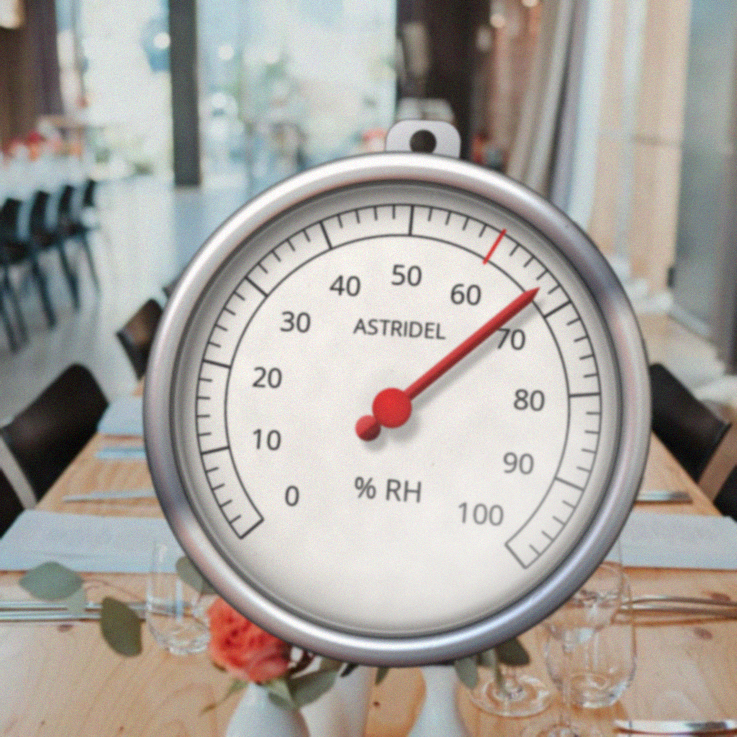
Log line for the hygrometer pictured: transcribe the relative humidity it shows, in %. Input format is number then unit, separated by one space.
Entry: 67 %
